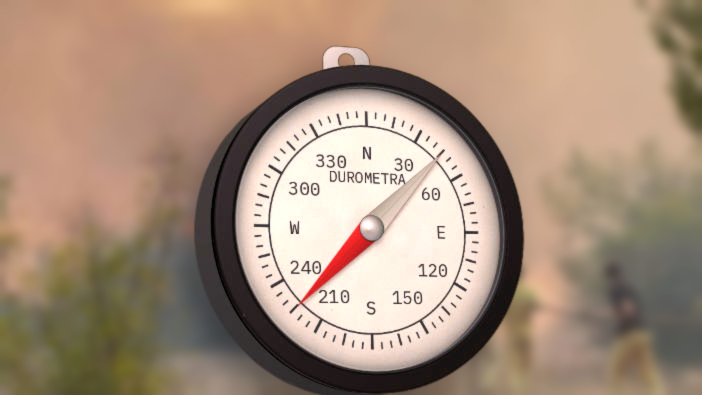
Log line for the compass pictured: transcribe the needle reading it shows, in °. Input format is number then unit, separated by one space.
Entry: 225 °
